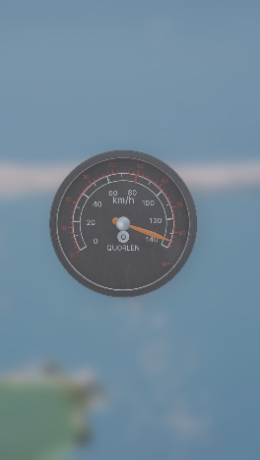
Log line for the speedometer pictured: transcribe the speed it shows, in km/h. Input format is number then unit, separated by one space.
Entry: 135 km/h
